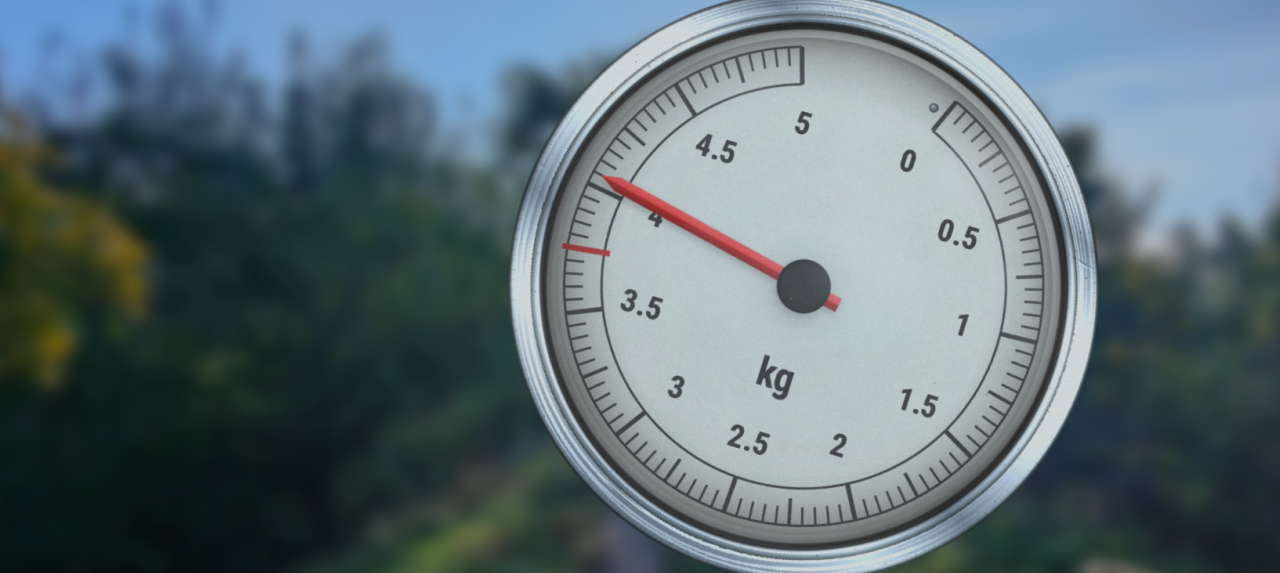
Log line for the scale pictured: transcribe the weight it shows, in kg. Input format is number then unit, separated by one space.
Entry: 4.05 kg
